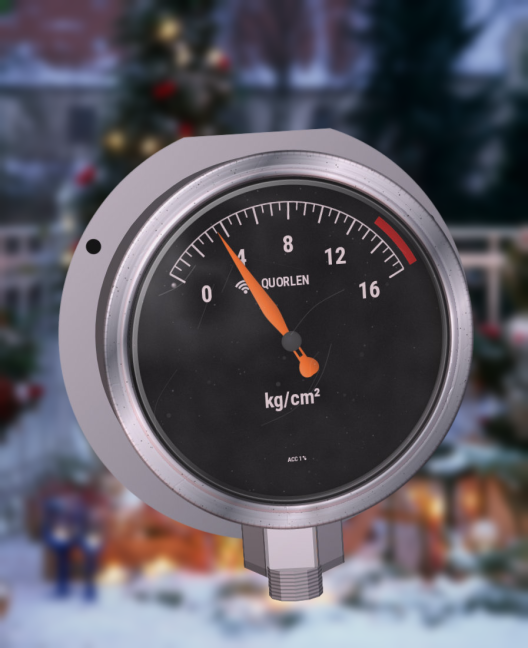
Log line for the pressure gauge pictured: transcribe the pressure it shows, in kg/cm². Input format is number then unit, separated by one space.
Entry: 3.5 kg/cm²
